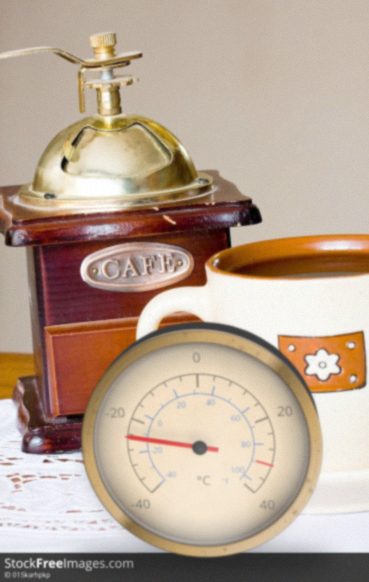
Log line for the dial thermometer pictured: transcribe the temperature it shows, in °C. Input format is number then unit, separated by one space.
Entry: -24 °C
